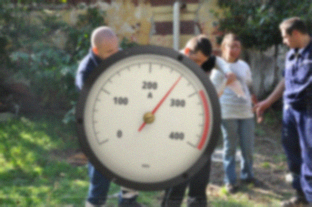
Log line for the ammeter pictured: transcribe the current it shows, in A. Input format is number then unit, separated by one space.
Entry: 260 A
